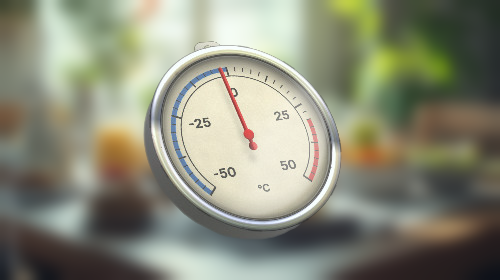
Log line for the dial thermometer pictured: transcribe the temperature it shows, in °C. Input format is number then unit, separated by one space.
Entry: -2.5 °C
